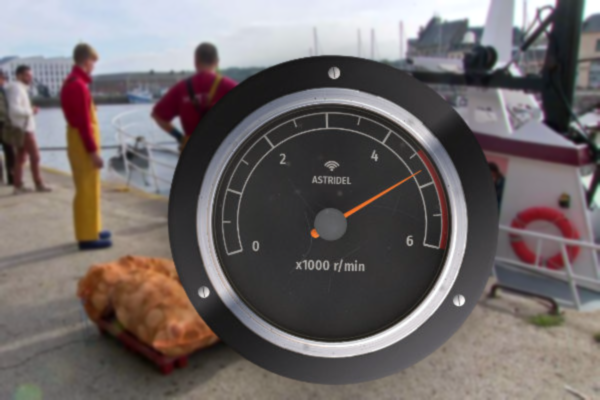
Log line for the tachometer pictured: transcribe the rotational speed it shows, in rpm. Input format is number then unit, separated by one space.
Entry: 4750 rpm
